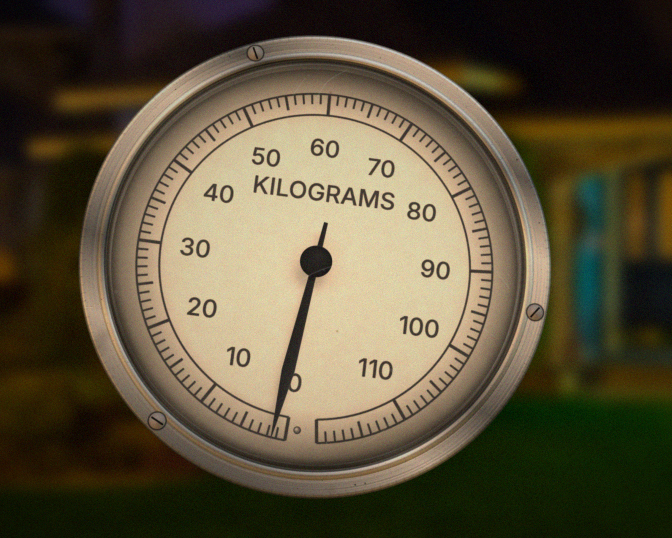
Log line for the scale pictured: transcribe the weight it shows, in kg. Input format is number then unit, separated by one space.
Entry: 1.5 kg
